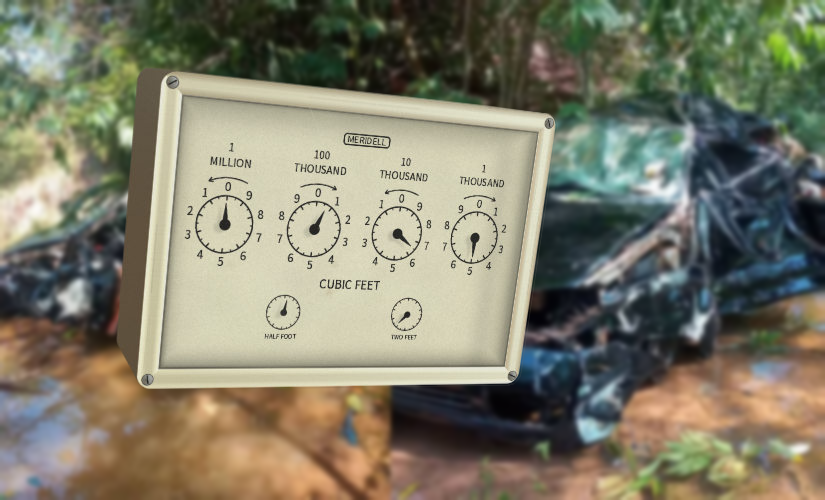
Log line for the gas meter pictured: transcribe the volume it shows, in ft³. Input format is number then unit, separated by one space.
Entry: 6500 ft³
